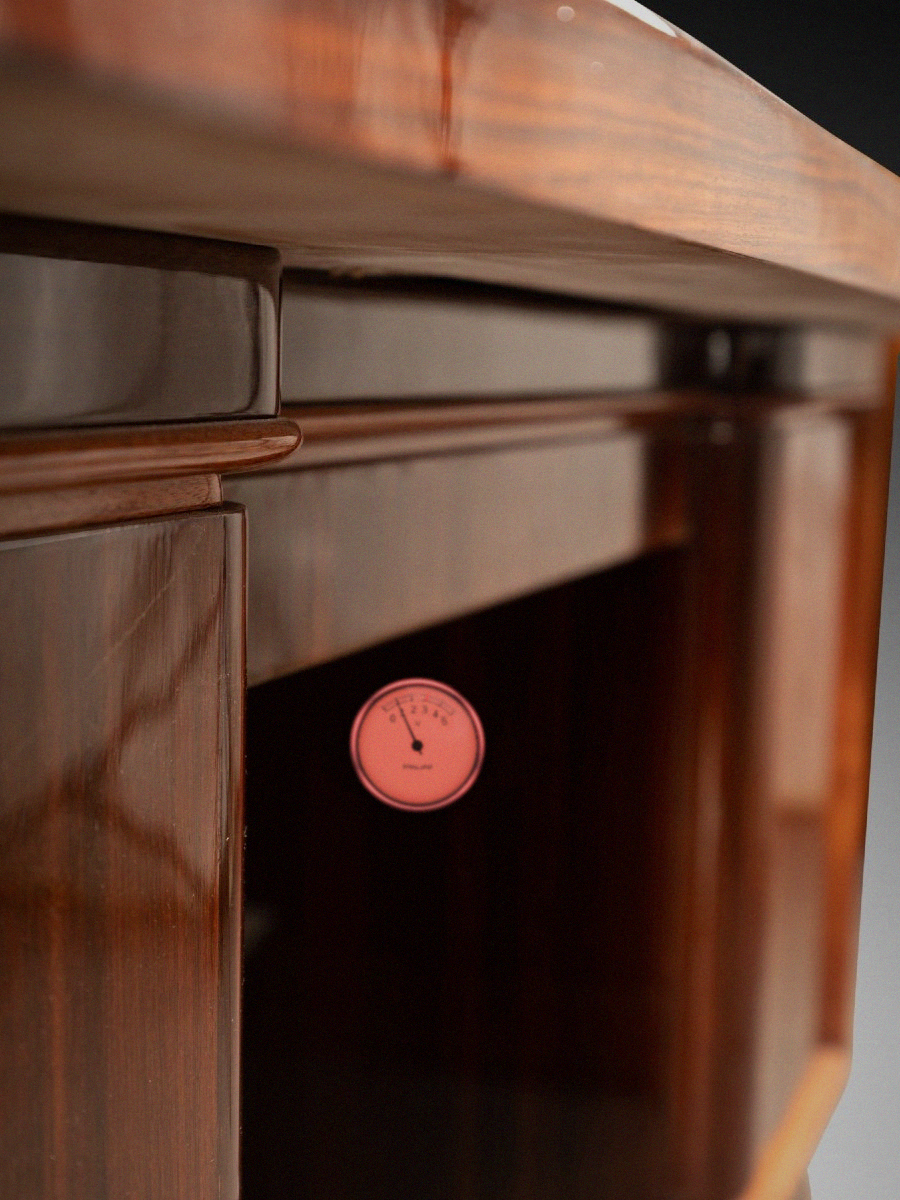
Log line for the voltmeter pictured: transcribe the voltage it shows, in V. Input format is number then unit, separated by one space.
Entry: 1 V
